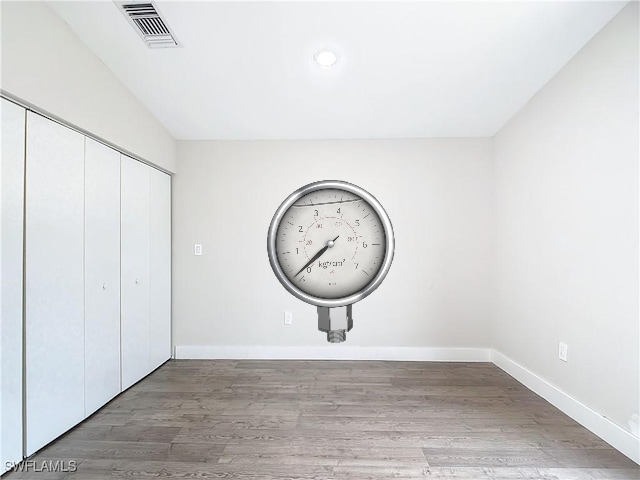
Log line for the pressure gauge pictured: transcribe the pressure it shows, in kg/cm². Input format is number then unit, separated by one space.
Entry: 0.2 kg/cm²
